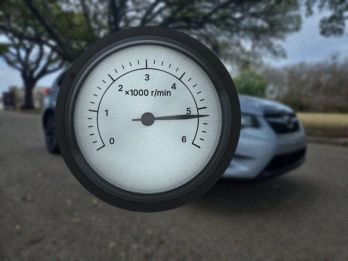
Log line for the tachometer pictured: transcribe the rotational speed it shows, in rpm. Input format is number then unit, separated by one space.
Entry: 5200 rpm
